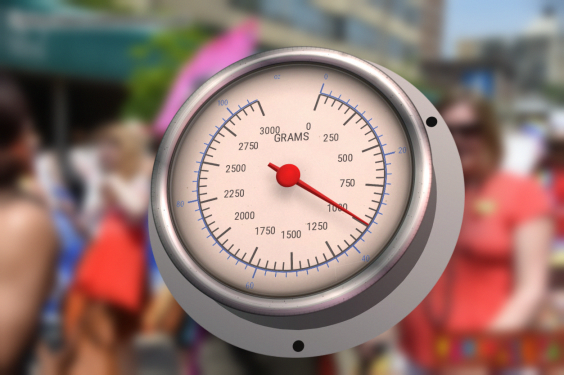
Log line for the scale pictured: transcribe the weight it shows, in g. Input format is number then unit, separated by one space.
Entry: 1000 g
